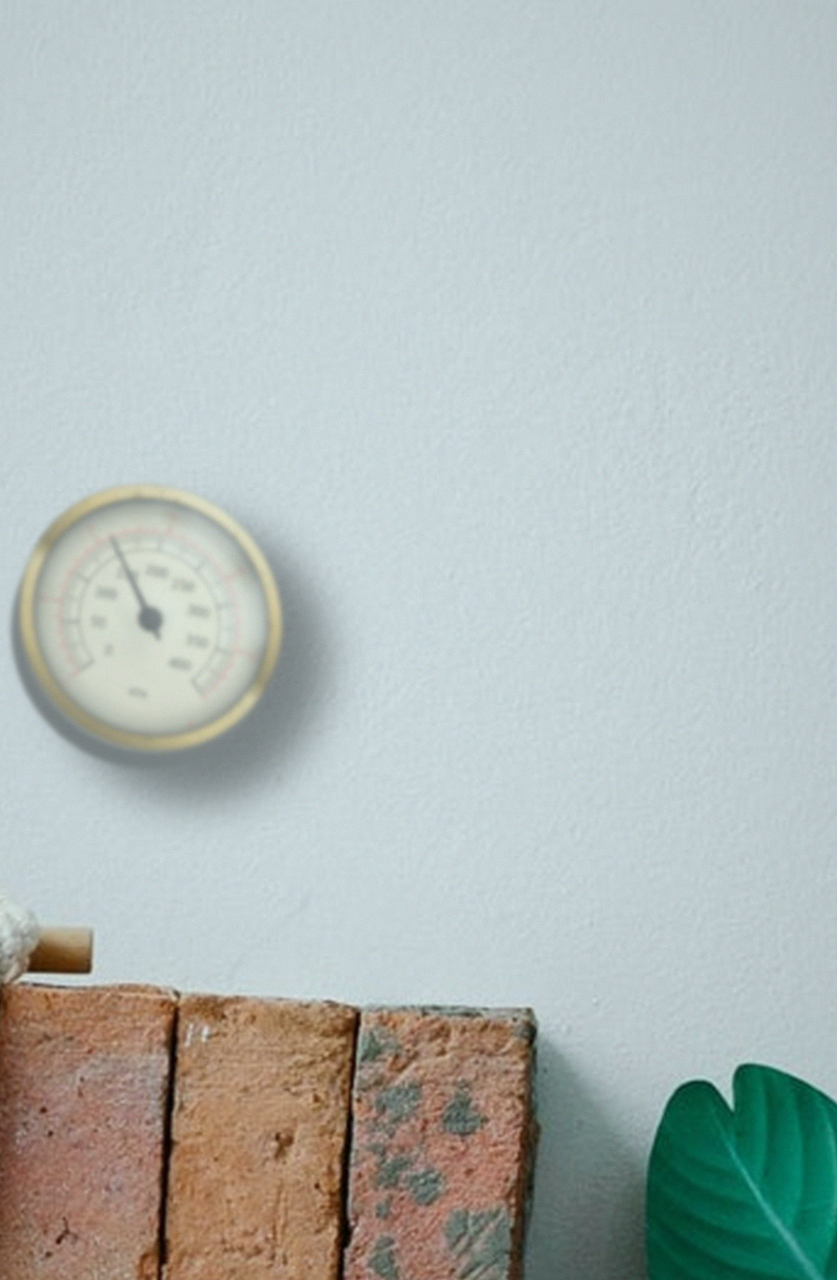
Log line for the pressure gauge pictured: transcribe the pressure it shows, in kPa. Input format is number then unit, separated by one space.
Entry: 150 kPa
